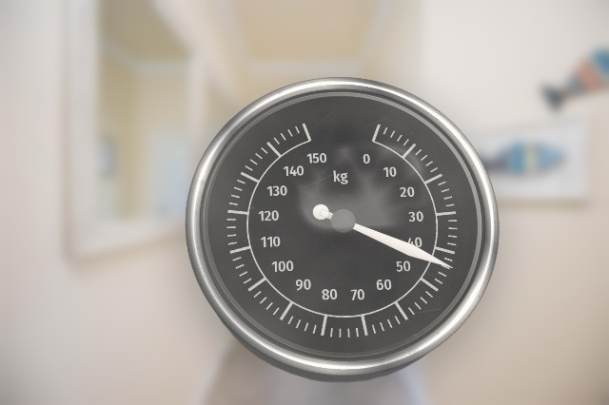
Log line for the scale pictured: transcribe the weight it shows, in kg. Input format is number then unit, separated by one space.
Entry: 44 kg
